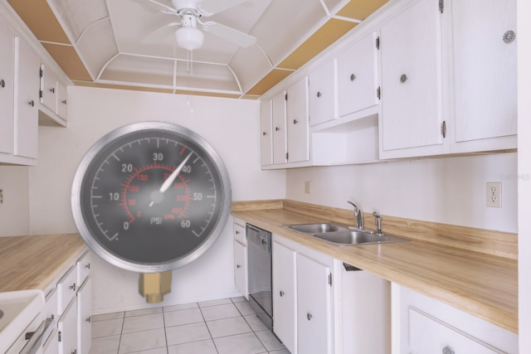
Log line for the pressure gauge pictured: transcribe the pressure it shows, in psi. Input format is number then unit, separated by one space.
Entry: 38 psi
